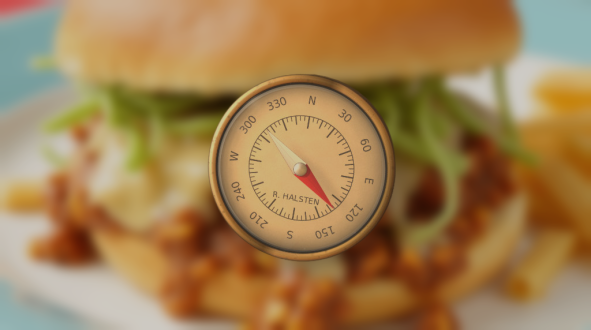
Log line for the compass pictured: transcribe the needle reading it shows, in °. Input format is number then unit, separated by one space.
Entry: 130 °
